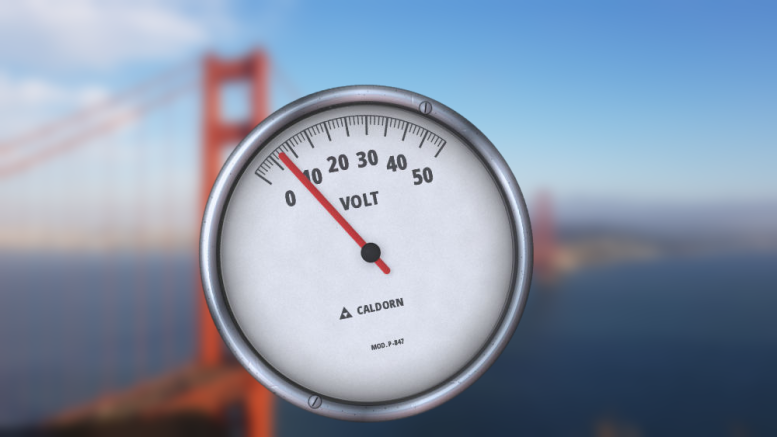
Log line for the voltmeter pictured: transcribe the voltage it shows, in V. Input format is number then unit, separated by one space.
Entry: 7 V
